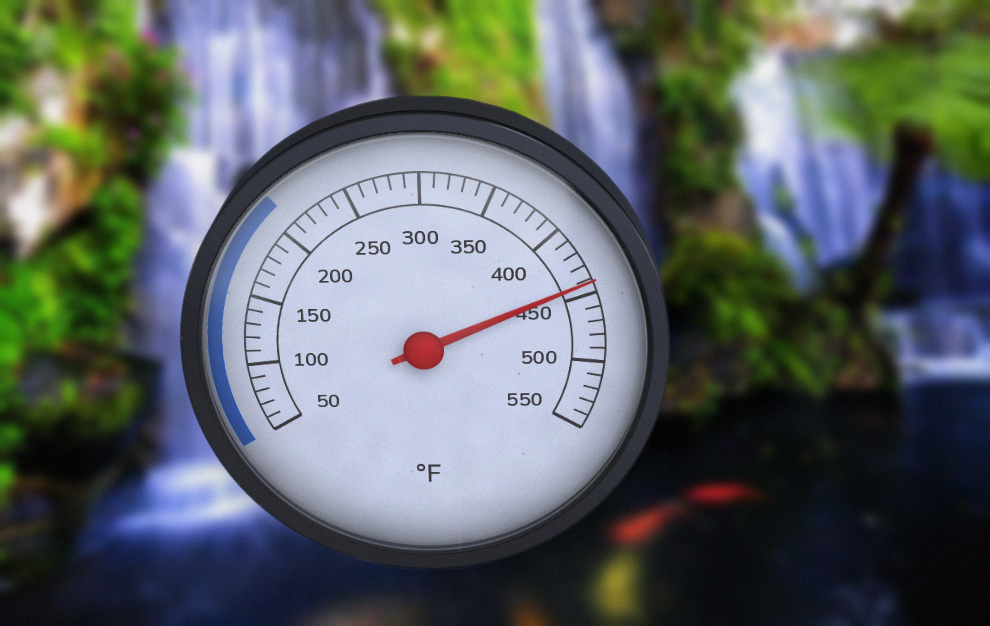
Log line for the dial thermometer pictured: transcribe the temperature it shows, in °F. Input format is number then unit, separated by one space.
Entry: 440 °F
